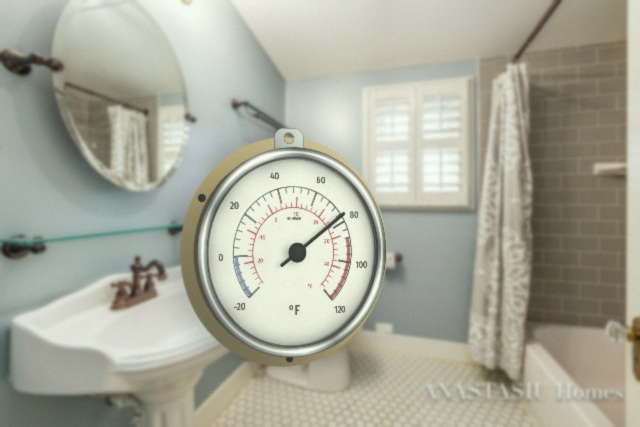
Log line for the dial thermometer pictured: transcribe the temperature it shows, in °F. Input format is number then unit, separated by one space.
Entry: 76 °F
